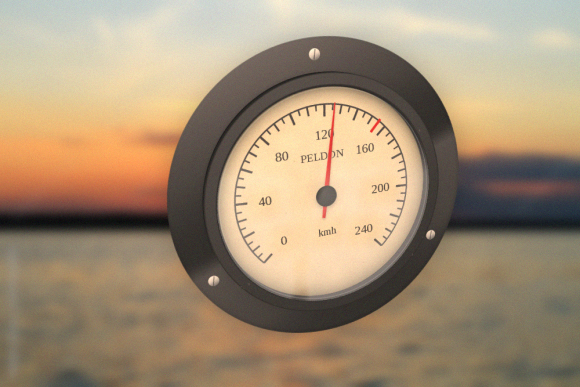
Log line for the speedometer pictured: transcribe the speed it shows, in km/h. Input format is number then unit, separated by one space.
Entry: 125 km/h
